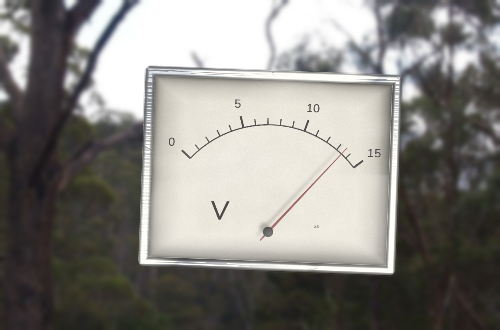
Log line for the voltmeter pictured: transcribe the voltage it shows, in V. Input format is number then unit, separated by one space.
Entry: 13.5 V
